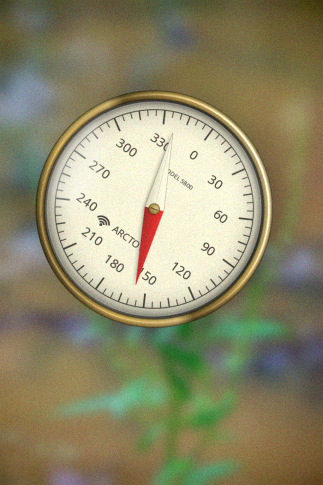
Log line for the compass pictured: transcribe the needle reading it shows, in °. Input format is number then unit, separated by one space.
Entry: 157.5 °
